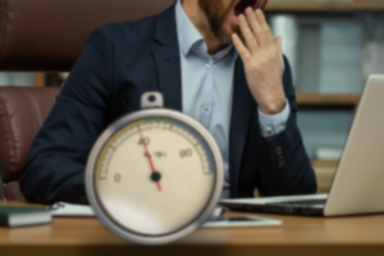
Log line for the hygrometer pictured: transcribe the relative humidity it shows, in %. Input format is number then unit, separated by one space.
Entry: 40 %
